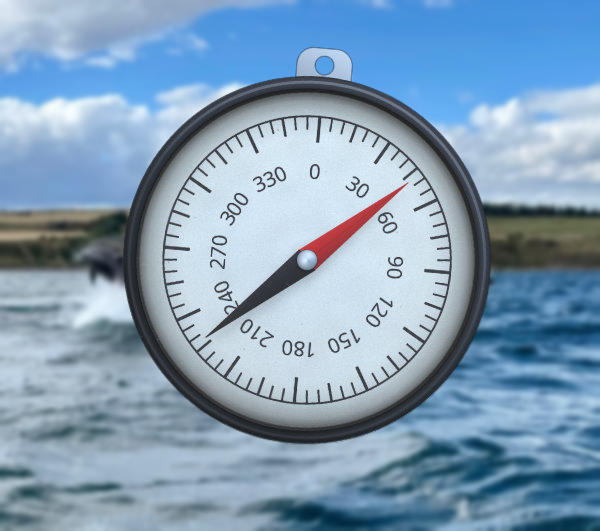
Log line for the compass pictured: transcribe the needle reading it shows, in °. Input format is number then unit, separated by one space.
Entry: 47.5 °
